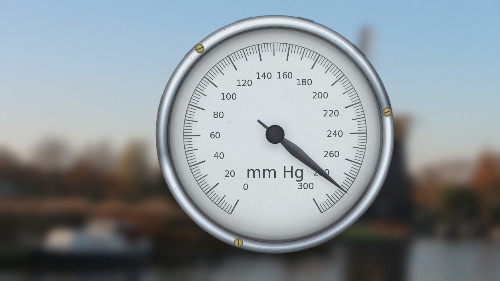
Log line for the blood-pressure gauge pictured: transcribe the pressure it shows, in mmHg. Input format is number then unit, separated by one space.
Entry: 280 mmHg
